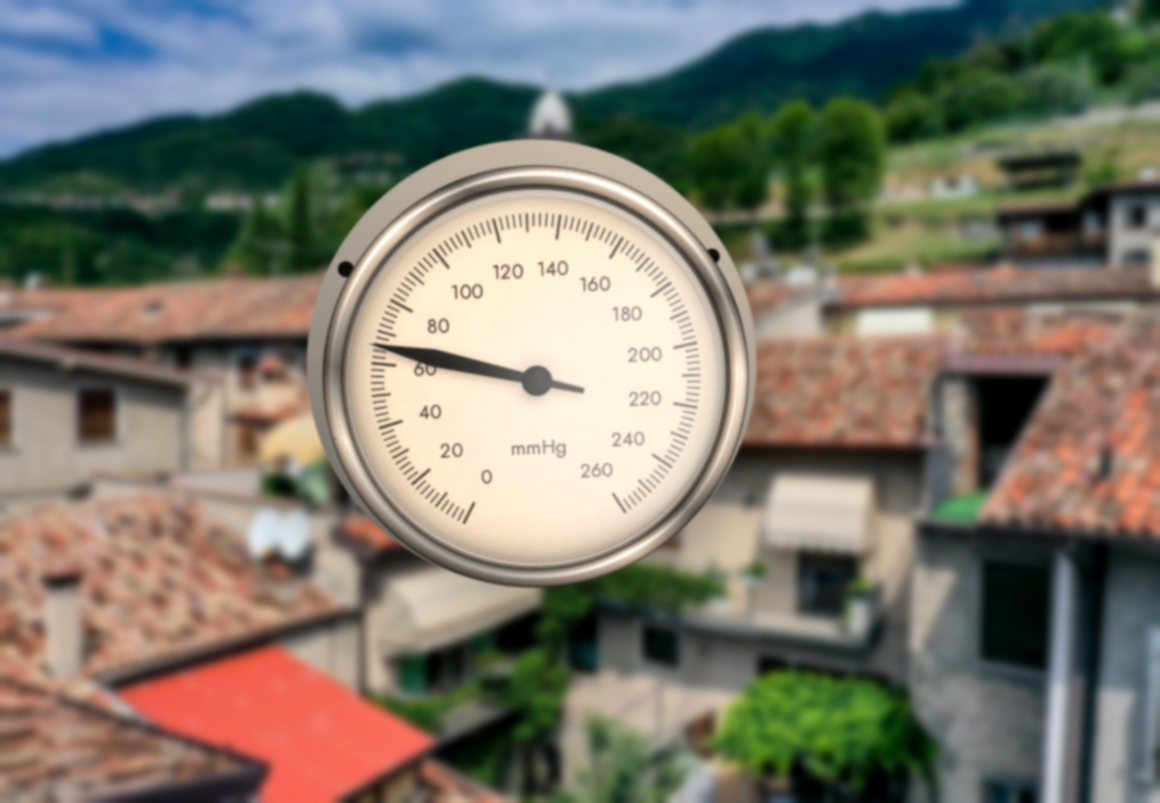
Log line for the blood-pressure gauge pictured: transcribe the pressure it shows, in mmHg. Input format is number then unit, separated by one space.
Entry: 66 mmHg
